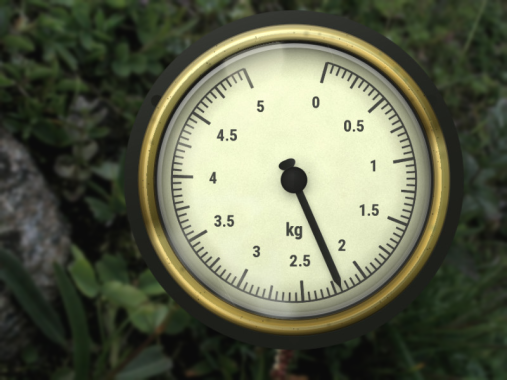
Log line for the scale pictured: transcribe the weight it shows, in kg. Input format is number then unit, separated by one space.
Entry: 2.2 kg
